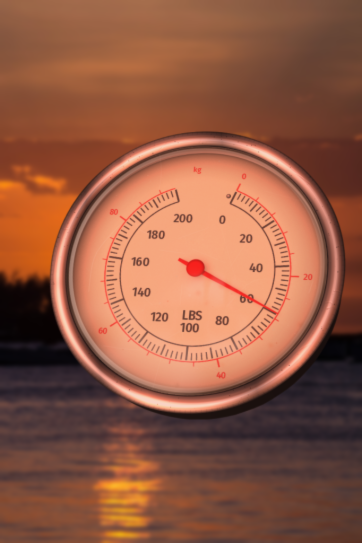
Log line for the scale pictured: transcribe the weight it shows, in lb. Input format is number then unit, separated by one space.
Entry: 60 lb
